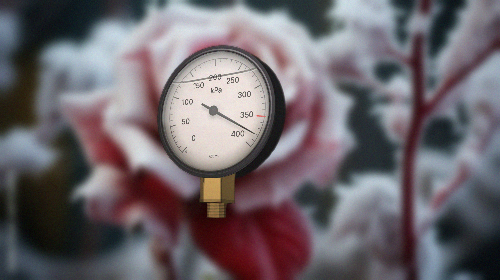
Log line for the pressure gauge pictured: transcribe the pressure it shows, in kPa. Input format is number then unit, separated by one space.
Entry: 380 kPa
